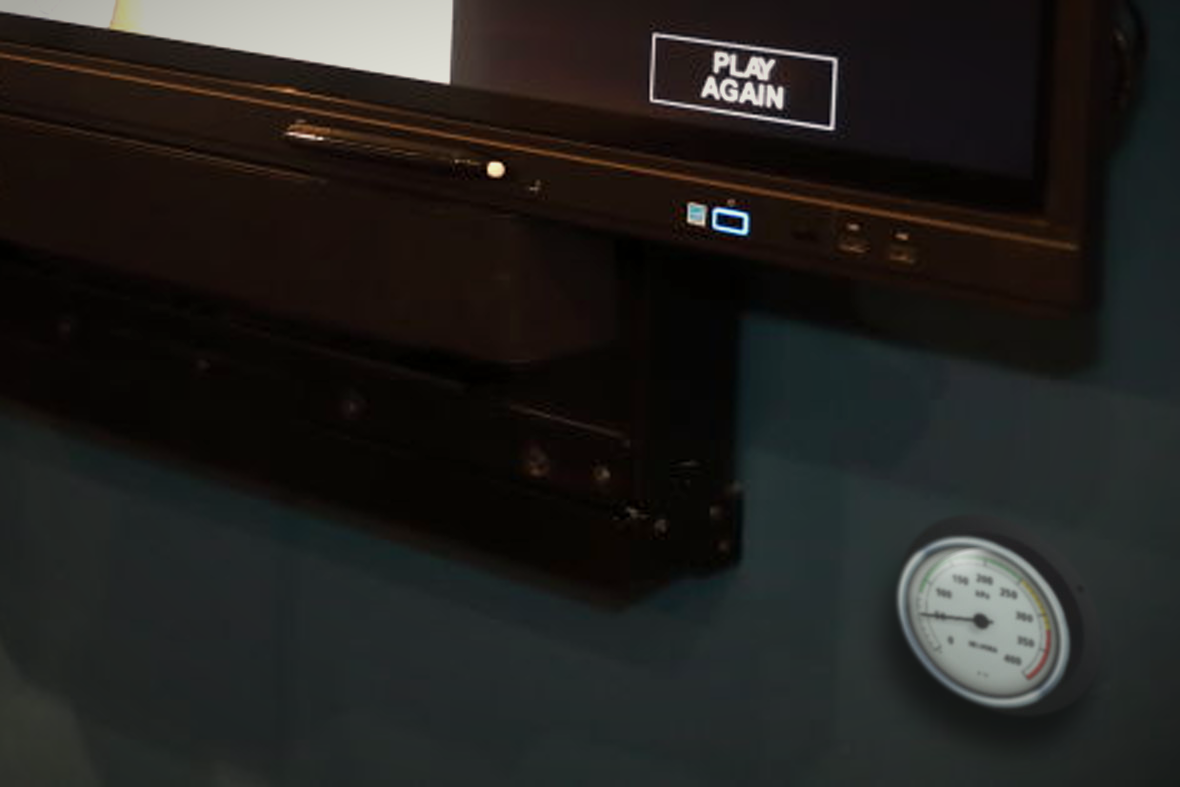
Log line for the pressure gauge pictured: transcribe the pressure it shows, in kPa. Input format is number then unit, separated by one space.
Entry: 50 kPa
